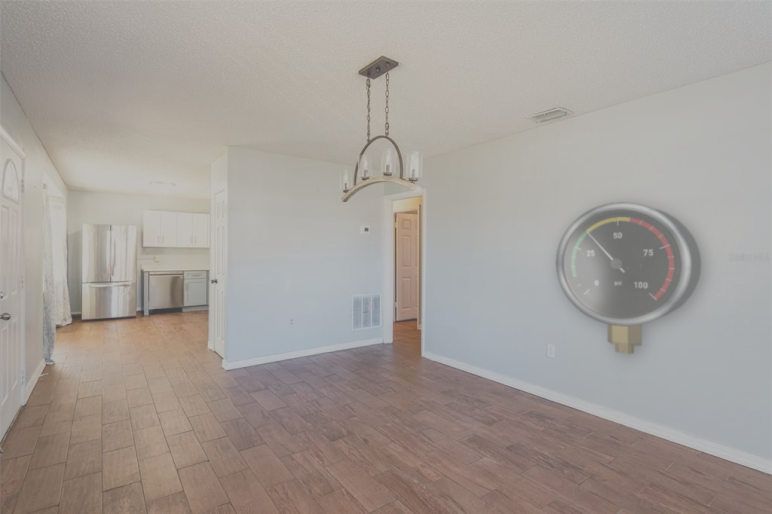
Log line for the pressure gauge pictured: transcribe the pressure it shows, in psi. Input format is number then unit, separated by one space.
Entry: 35 psi
